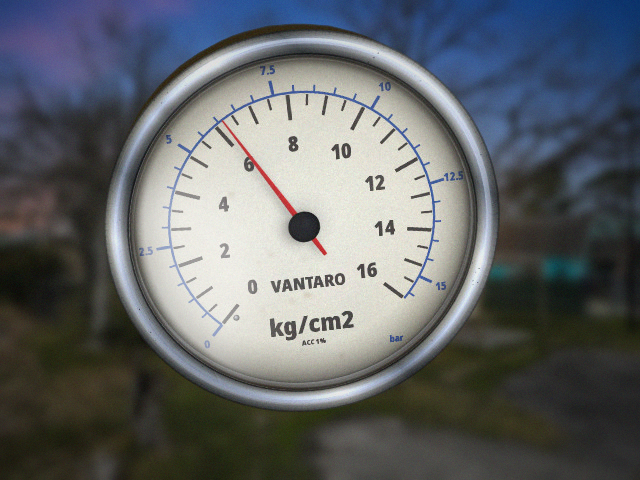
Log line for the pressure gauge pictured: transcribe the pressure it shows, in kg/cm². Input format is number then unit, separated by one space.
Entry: 6.25 kg/cm²
